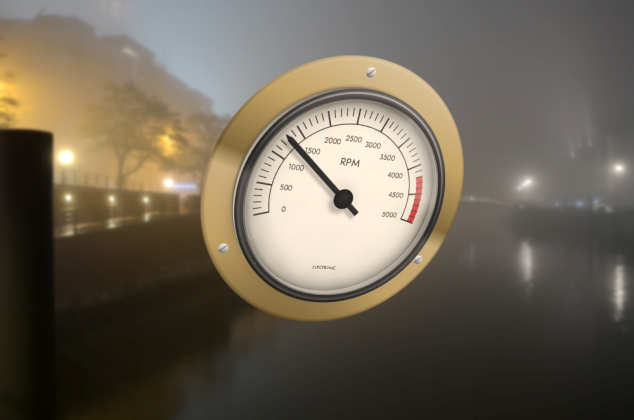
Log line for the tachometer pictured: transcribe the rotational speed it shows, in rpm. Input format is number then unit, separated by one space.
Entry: 1300 rpm
